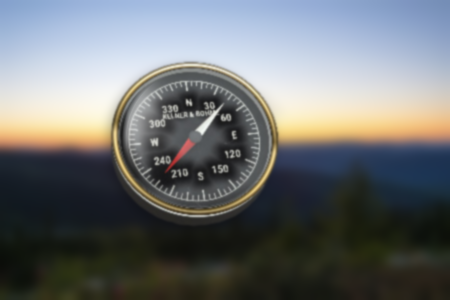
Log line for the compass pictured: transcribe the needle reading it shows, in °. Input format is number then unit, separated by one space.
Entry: 225 °
